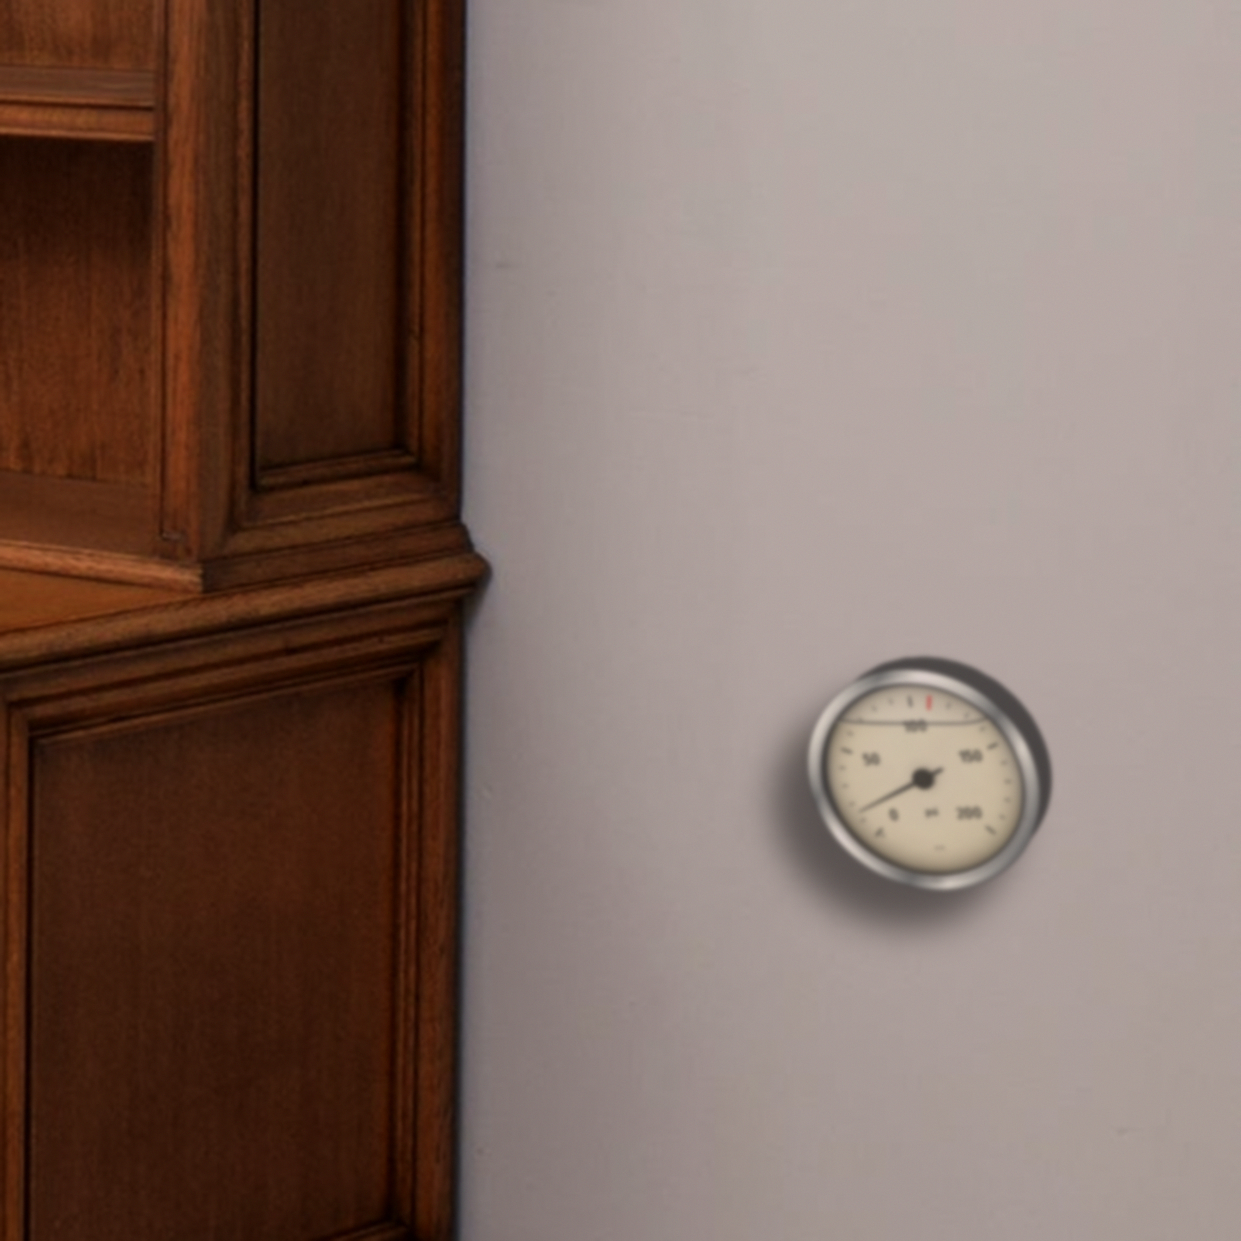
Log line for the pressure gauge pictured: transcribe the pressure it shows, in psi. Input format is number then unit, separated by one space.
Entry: 15 psi
